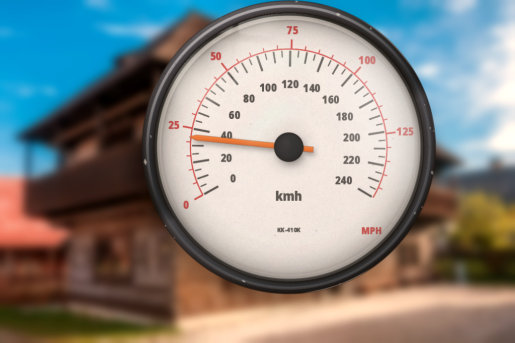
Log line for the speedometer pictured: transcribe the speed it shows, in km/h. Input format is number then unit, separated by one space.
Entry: 35 km/h
